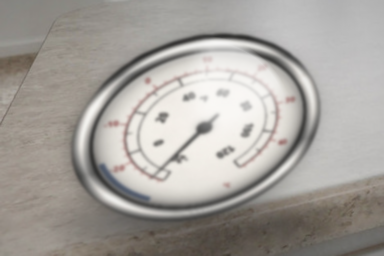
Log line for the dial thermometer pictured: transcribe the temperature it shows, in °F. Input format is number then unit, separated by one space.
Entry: -15 °F
